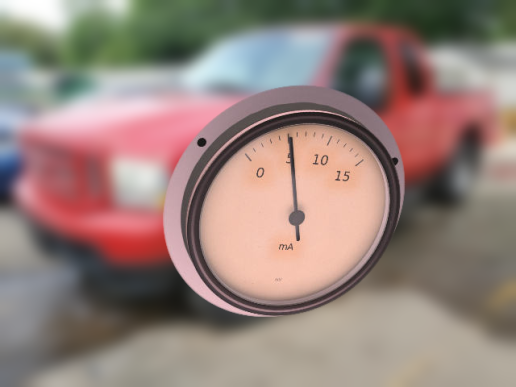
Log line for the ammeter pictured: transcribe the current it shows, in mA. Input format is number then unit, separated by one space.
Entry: 5 mA
